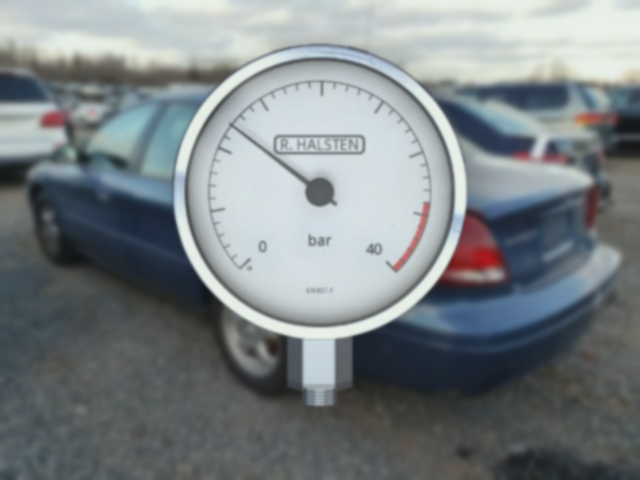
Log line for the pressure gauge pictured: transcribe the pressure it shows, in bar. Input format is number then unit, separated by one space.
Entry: 12 bar
